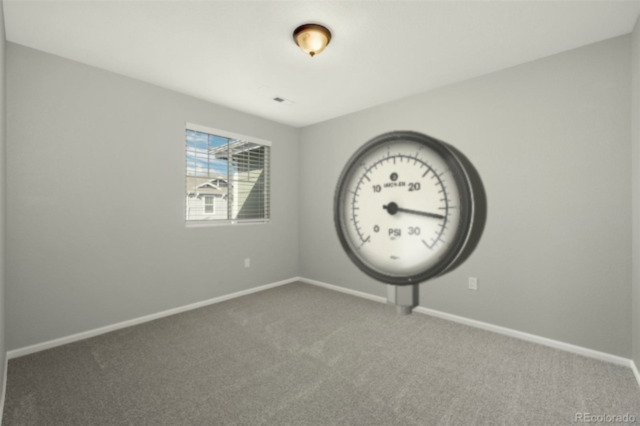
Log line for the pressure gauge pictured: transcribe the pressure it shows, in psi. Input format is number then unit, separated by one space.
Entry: 26 psi
